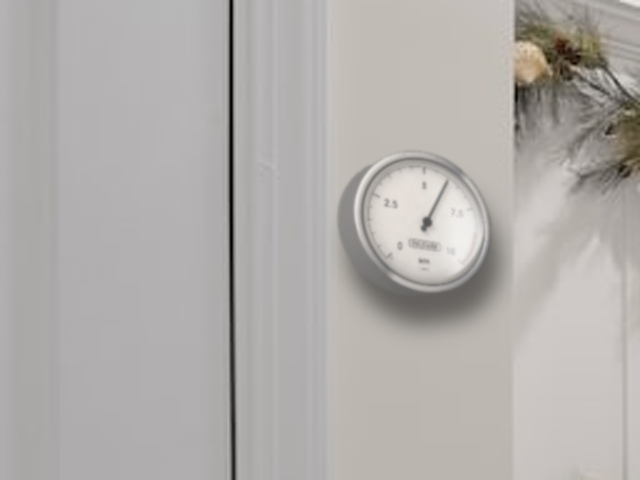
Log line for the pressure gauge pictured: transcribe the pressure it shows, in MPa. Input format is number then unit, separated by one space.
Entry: 6 MPa
